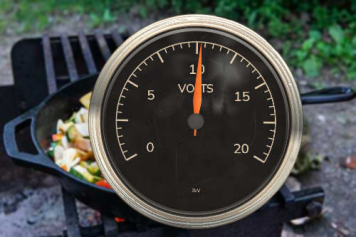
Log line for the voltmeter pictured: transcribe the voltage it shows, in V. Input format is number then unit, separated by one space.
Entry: 10.25 V
